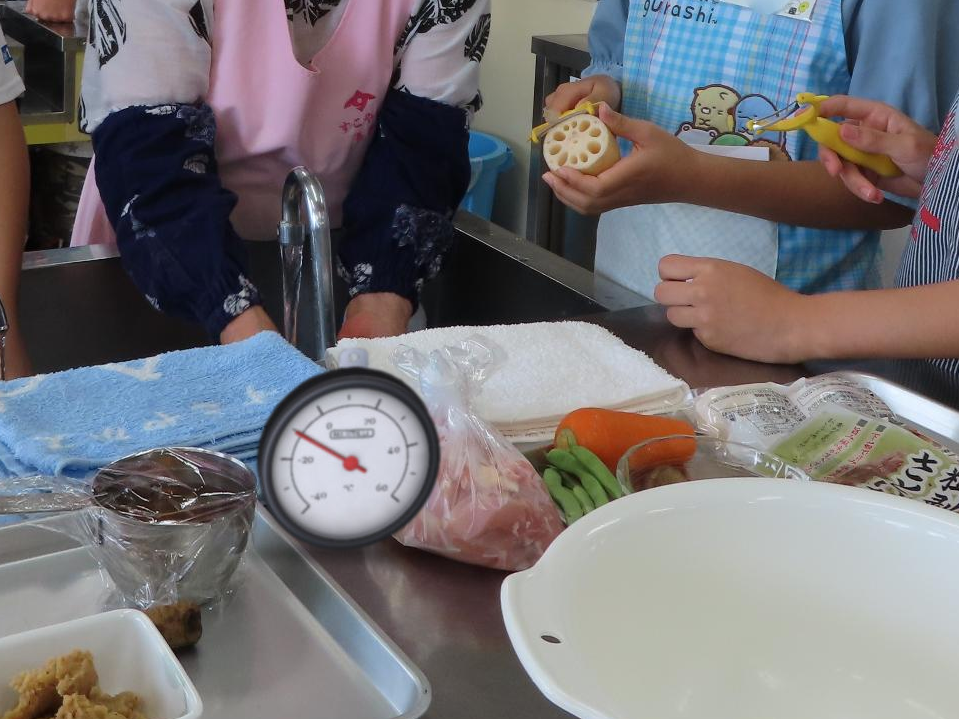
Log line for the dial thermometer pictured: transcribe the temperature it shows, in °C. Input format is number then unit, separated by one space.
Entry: -10 °C
